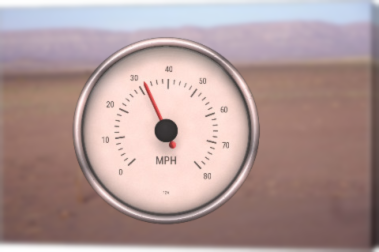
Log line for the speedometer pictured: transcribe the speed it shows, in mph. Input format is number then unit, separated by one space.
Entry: 32 mph
